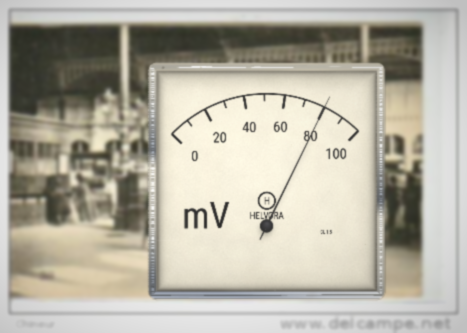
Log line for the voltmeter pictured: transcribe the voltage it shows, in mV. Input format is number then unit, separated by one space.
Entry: 80 mV
